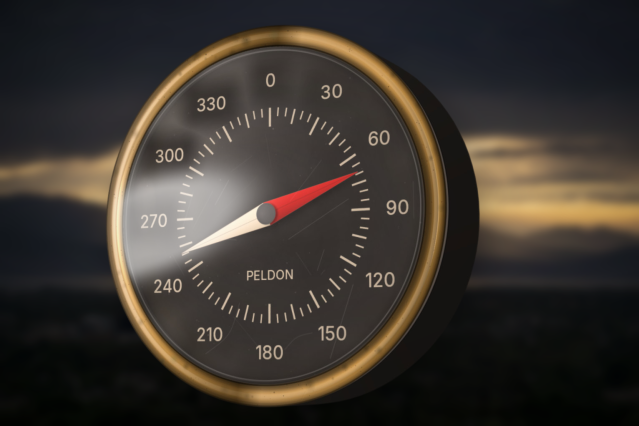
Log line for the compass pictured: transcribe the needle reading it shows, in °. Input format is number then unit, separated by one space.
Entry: 70 °
